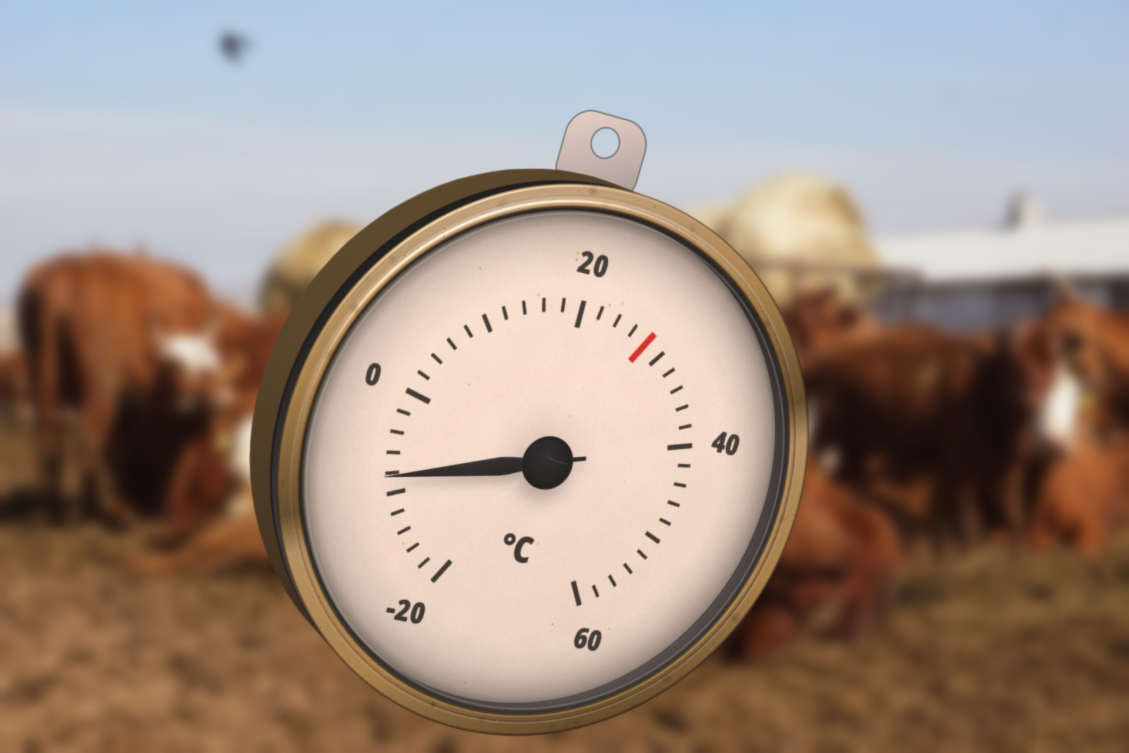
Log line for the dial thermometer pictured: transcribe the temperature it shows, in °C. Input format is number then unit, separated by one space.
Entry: -8 °C
